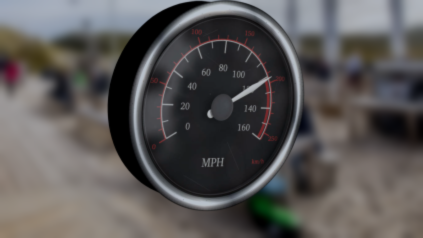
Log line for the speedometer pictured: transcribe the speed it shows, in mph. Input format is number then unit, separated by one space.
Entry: 120 mph
